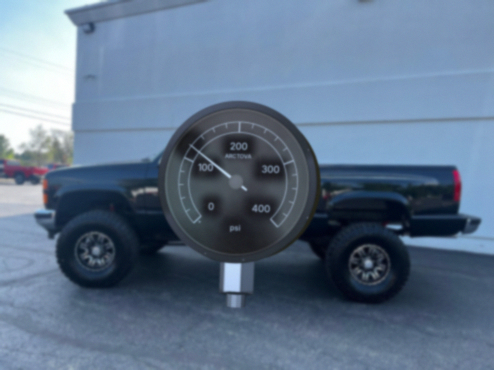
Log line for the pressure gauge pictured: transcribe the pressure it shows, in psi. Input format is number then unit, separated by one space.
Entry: 120 psi
